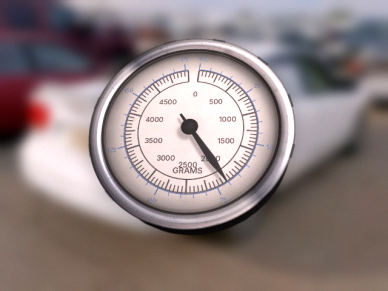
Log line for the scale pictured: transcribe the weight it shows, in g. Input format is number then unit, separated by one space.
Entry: 2000 g
